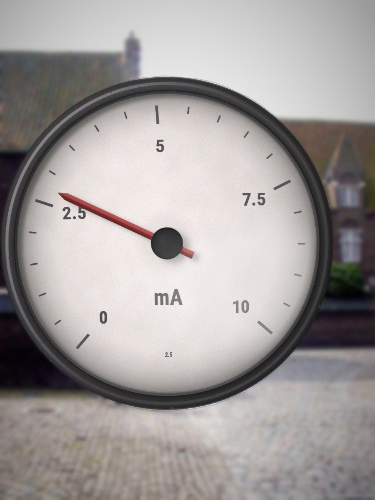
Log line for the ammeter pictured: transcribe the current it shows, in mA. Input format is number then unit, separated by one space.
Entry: 2.75 mA
